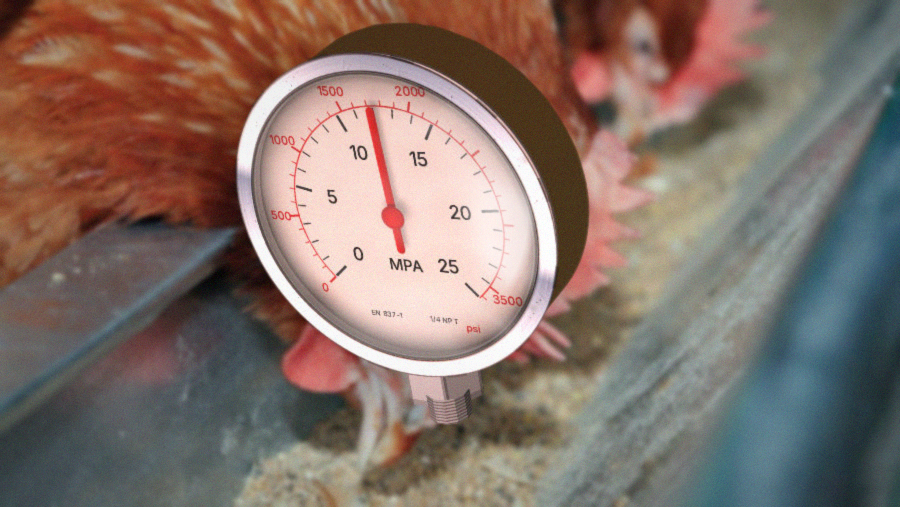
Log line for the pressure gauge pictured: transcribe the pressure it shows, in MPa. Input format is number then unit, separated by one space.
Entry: 12 MPa
